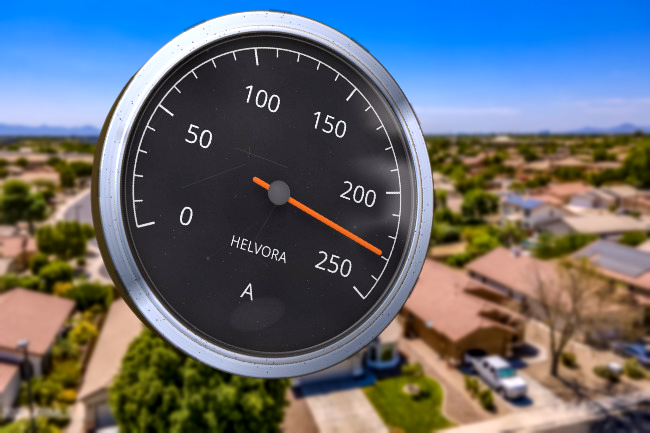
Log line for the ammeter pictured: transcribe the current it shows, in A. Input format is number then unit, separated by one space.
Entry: 230 A
